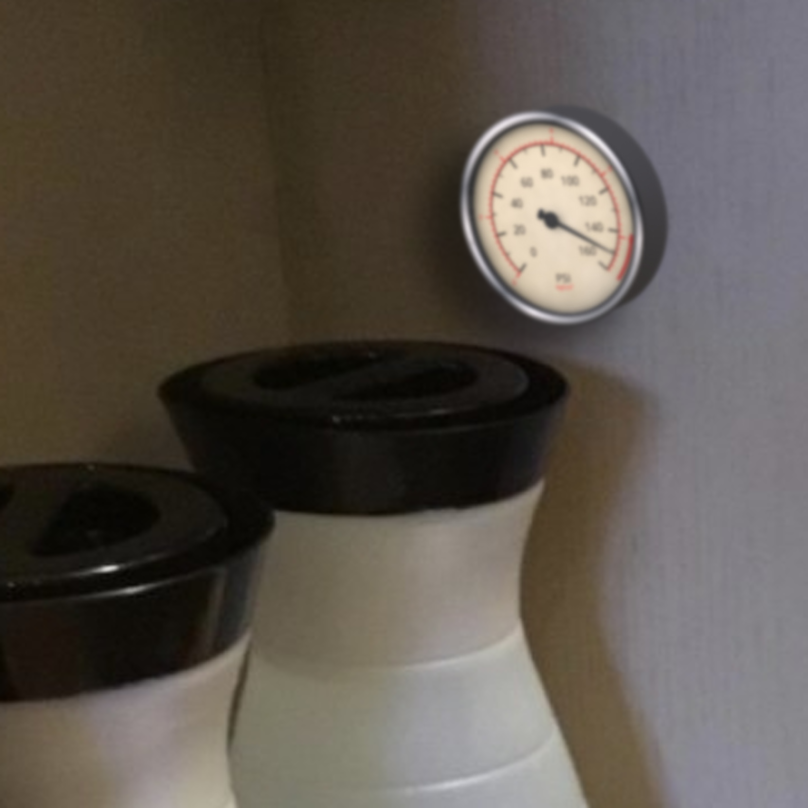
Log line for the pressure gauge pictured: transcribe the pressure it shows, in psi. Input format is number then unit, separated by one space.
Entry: 150 psi
